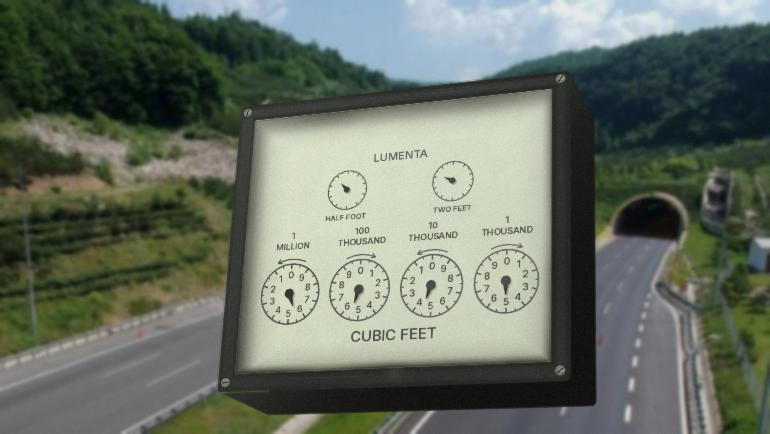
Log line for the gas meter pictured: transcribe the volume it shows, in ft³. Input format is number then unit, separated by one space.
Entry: 554500 ft³
